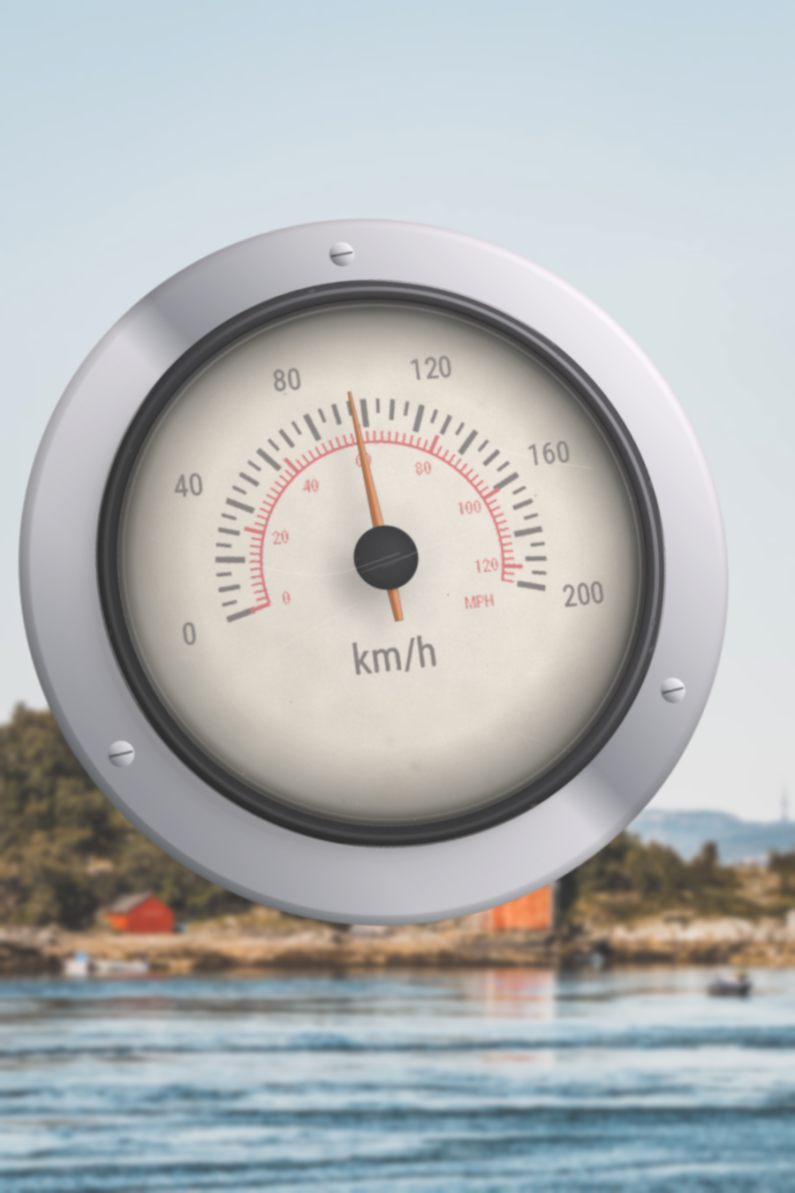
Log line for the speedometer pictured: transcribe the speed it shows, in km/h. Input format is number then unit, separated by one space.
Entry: 95 km/h
